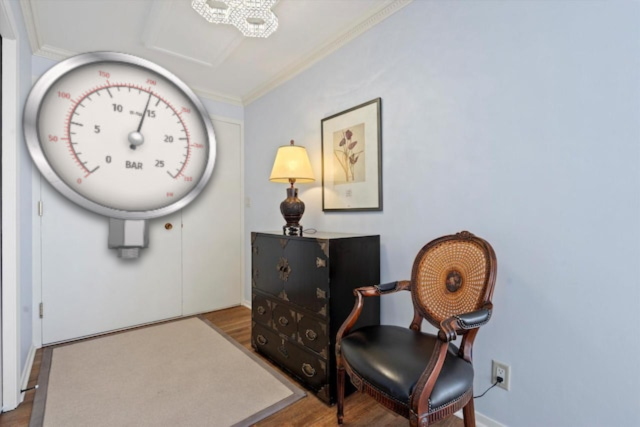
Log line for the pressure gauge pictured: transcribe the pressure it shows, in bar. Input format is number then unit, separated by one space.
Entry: 14 bar
